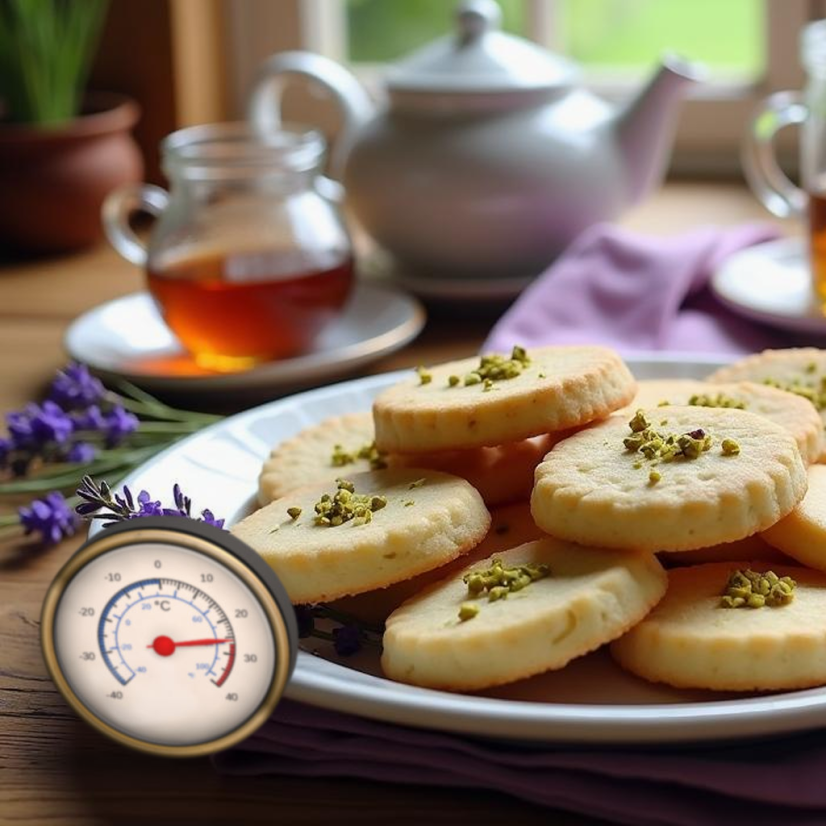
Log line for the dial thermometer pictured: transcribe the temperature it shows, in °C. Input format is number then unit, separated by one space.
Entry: 25 °C
